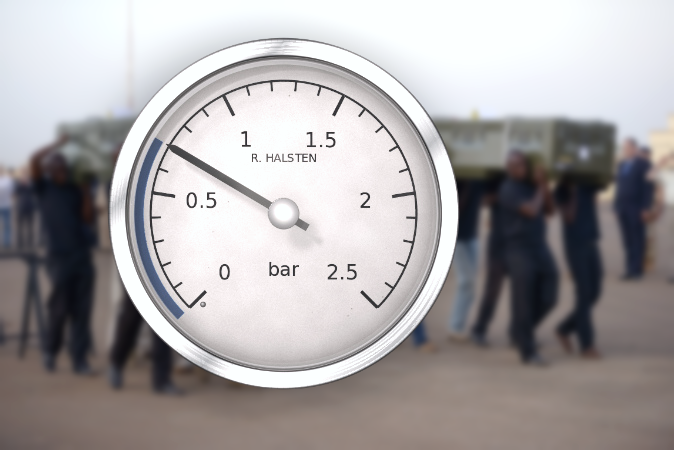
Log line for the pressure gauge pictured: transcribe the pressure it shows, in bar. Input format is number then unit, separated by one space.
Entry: 0.7 bar
